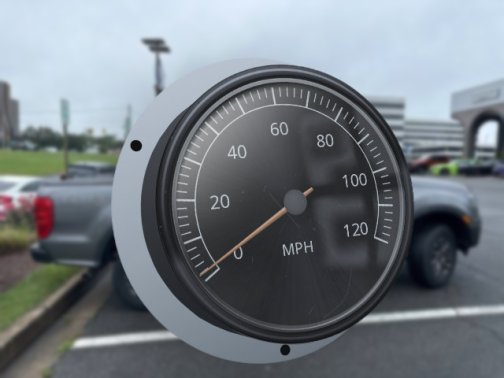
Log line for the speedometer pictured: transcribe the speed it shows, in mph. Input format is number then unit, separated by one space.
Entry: 2 mph
